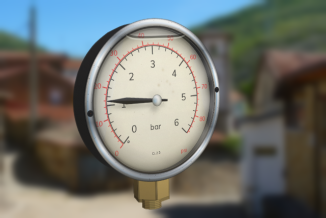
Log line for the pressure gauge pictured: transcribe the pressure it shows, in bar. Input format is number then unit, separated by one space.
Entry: 1.1 bar
